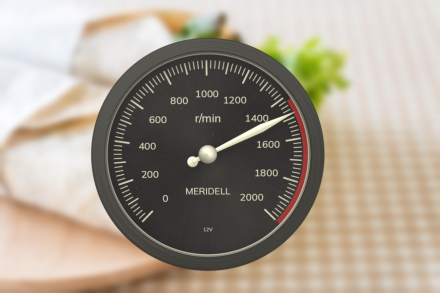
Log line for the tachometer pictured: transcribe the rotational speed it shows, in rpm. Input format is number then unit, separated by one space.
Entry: 1480 rpm
